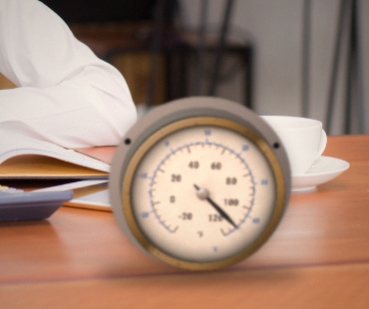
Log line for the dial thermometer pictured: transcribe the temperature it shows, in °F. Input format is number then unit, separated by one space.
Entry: 112 °F
